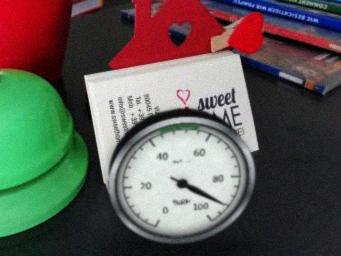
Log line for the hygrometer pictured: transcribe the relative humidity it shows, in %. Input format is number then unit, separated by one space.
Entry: 92 %
